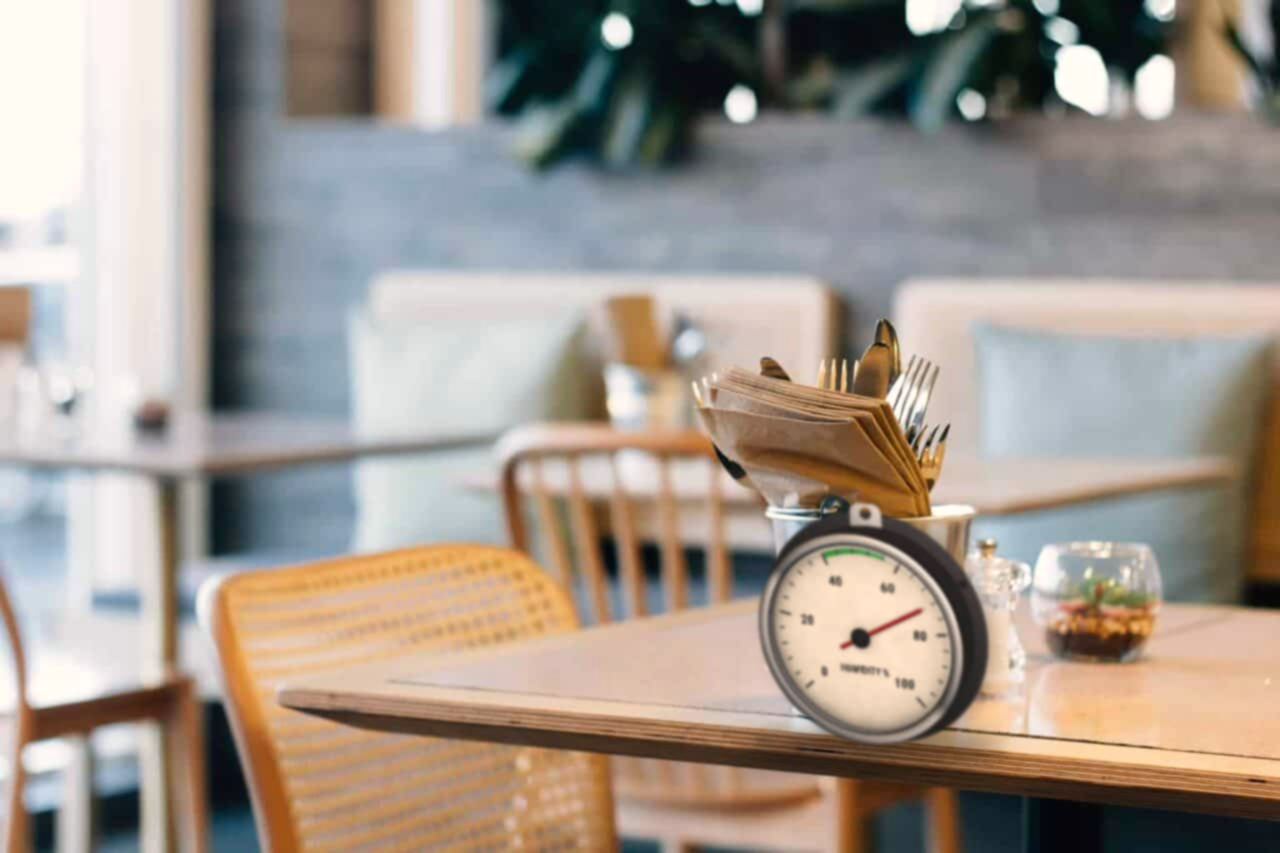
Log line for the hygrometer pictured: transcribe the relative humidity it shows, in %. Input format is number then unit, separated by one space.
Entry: 72 %
